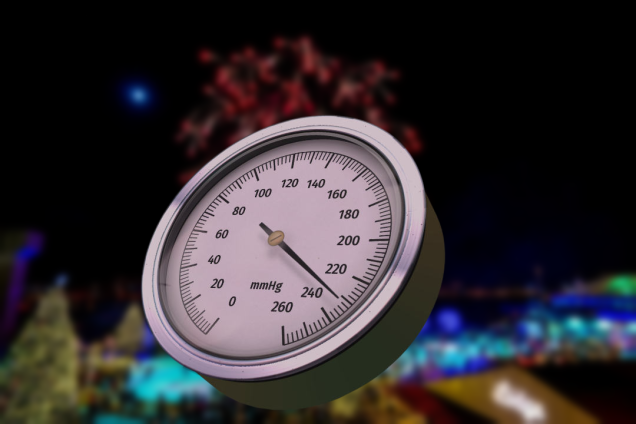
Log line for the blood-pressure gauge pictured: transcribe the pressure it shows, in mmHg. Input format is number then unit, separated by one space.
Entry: 232 mmHg
